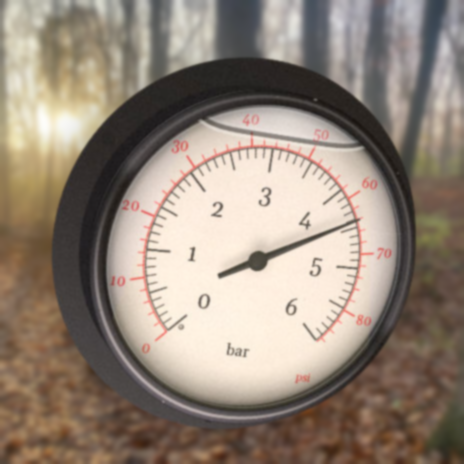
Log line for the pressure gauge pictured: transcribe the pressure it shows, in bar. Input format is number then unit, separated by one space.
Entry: 4.4 bar
